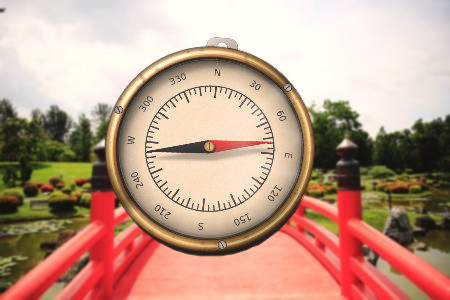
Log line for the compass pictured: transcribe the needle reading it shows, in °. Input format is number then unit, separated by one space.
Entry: 80 °
